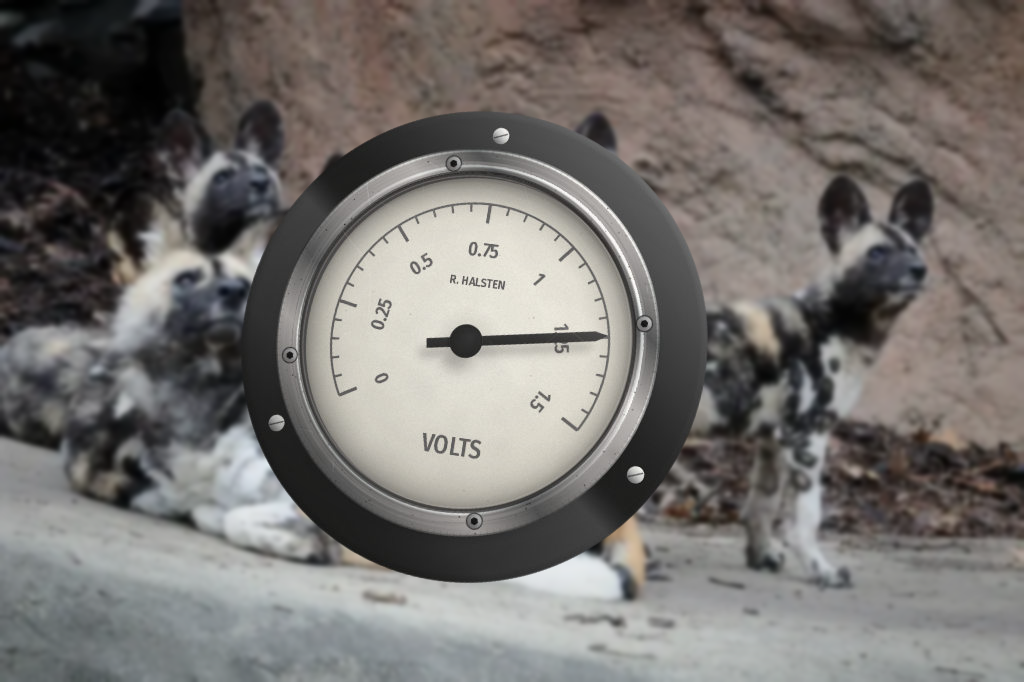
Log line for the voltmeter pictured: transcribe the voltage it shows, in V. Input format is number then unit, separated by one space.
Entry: 1.25 V
